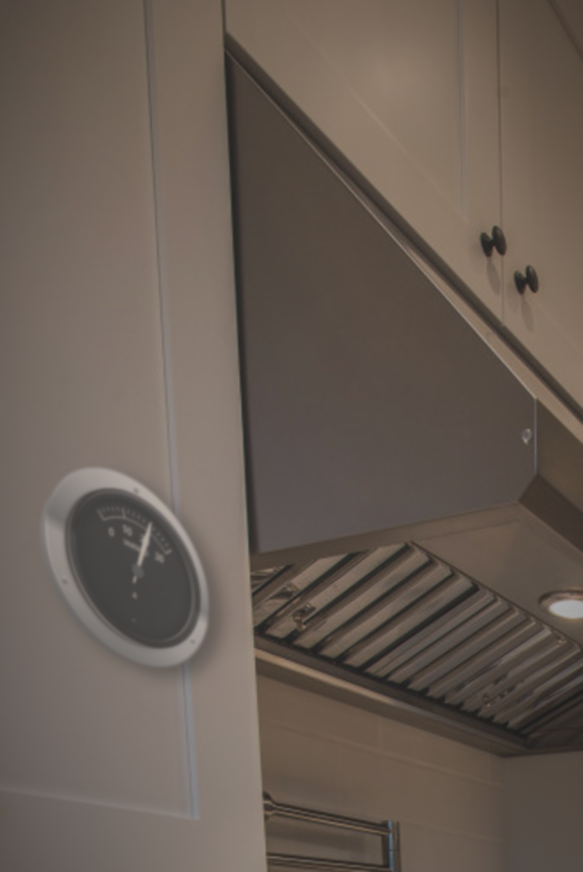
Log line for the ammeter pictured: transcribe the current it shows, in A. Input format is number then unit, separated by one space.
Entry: 20 A
